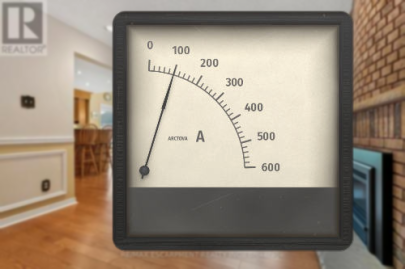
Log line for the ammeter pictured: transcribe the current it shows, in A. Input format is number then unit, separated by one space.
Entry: 100 A
